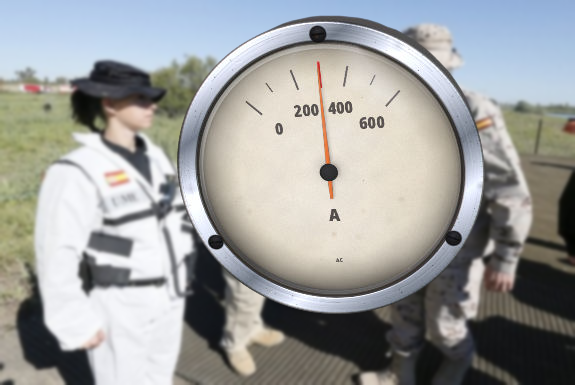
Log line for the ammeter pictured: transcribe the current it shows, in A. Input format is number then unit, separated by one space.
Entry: 300 A
